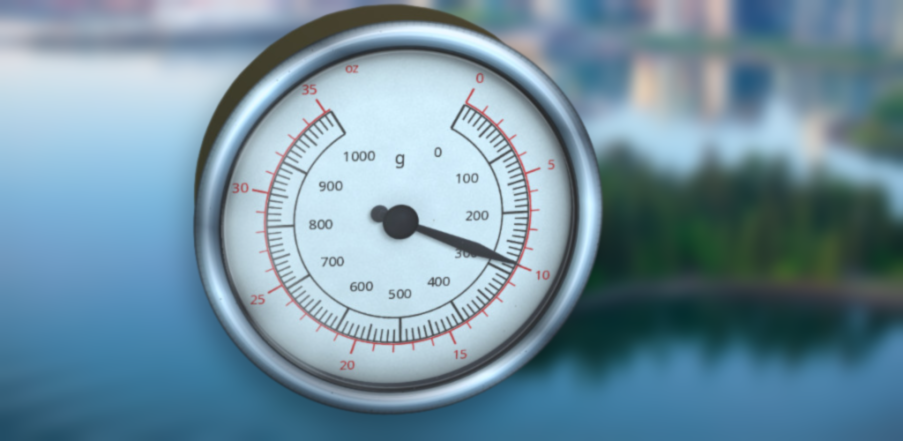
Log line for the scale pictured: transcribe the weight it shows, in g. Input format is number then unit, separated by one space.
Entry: 280 g
